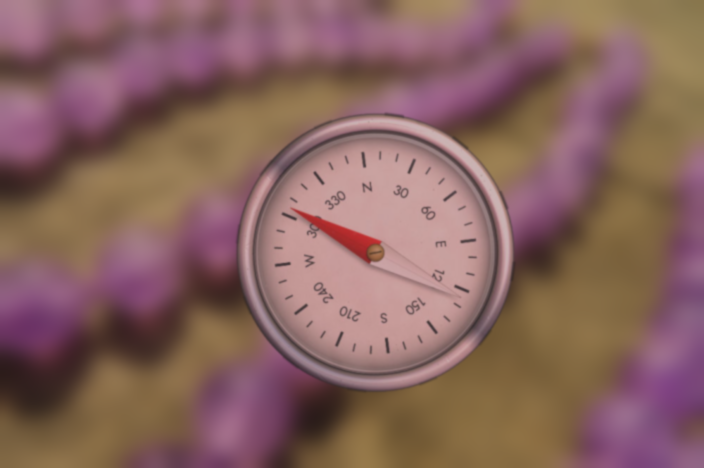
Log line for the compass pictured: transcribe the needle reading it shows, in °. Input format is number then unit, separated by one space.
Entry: 305 °
